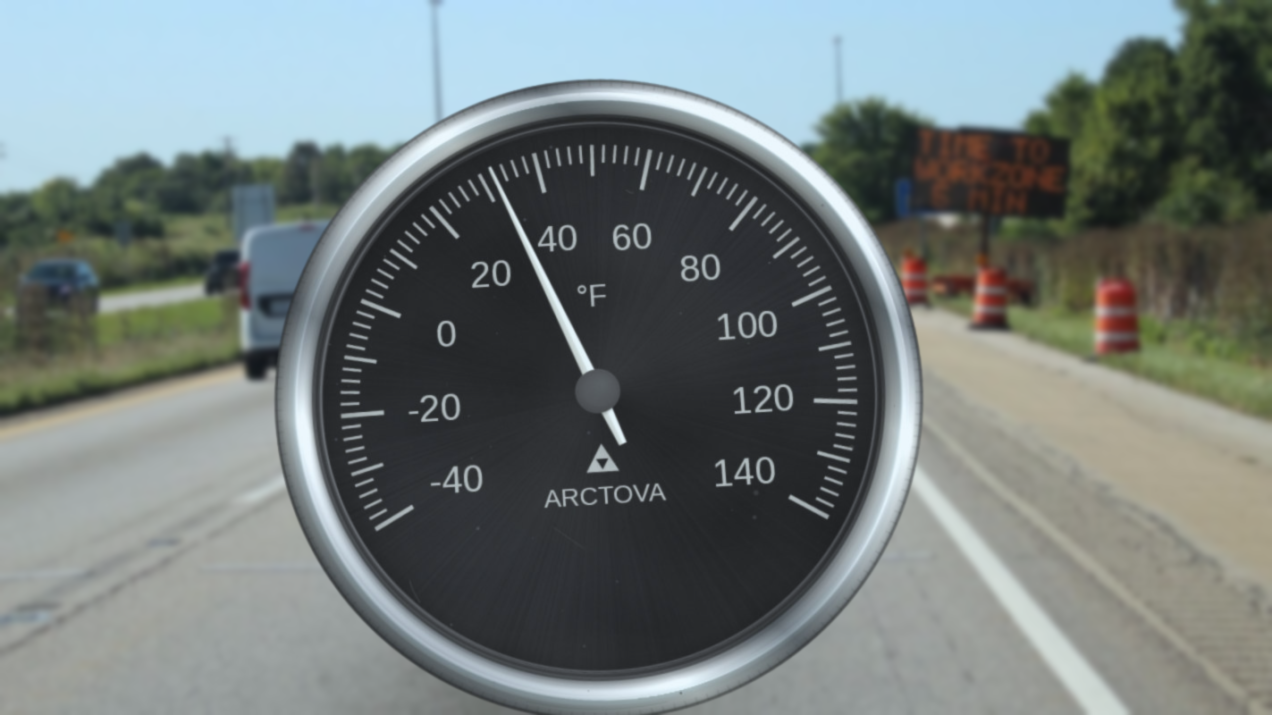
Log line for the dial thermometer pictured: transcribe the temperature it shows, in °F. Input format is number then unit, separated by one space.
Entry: 32 °F
